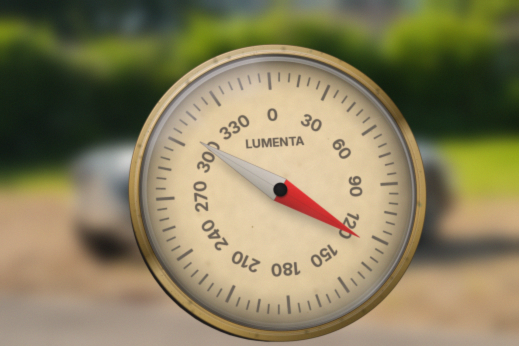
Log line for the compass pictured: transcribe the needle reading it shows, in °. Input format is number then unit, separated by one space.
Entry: 125 °
